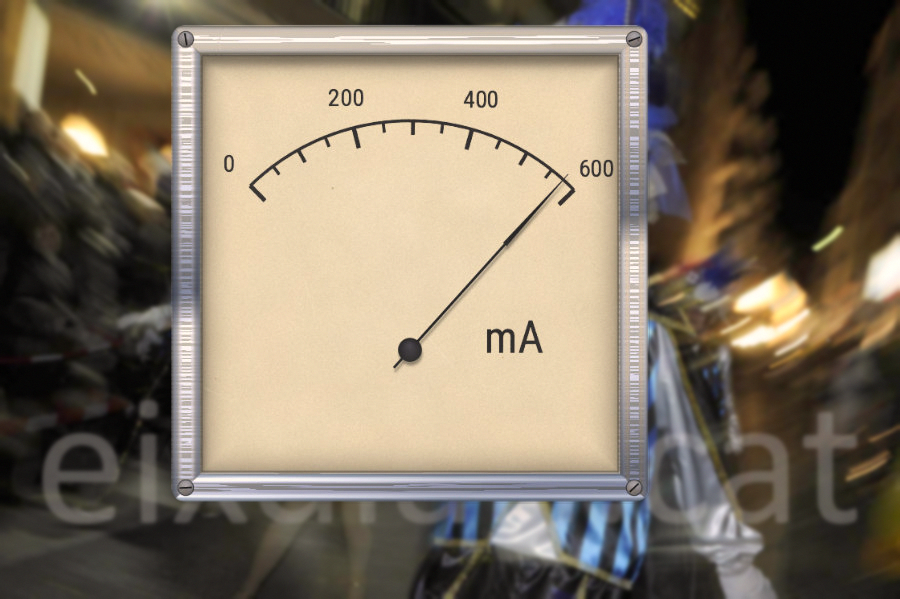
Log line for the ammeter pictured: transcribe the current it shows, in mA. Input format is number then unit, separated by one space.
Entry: 575 mA
